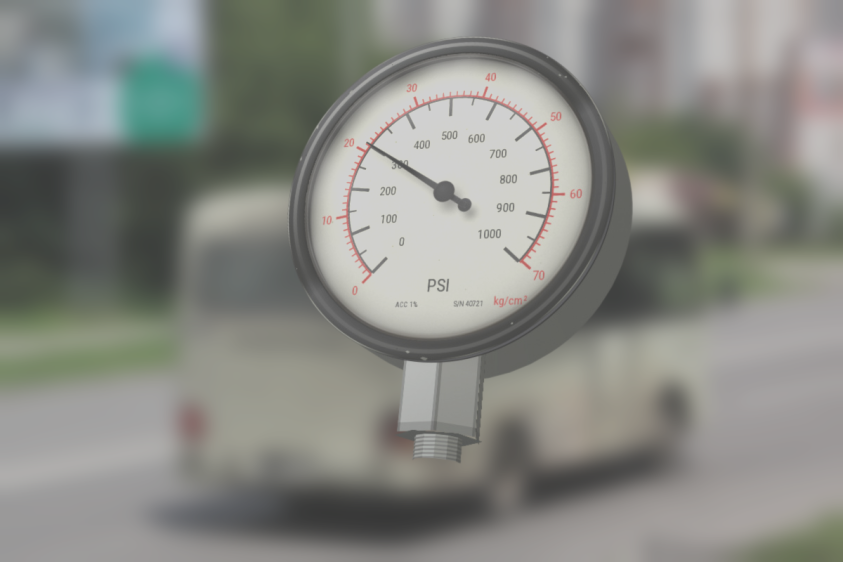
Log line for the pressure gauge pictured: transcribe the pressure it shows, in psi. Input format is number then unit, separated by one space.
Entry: 300 psi
